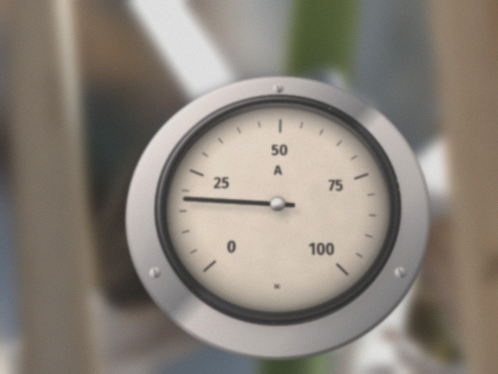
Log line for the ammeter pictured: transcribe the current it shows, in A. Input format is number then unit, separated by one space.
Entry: 17.5 A
